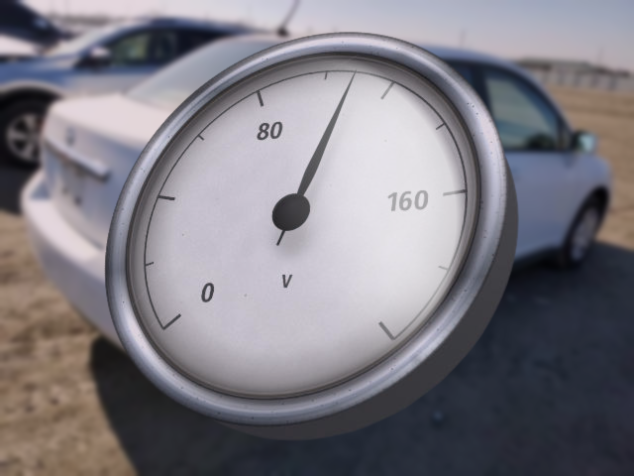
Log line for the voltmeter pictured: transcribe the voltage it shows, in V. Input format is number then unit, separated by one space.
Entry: 110 V
